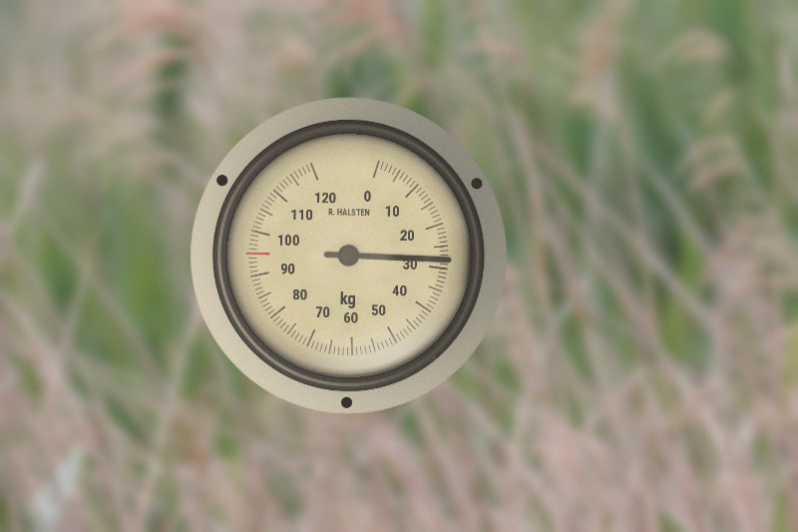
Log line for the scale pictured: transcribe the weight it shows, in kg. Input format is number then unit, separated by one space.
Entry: 28 kg
